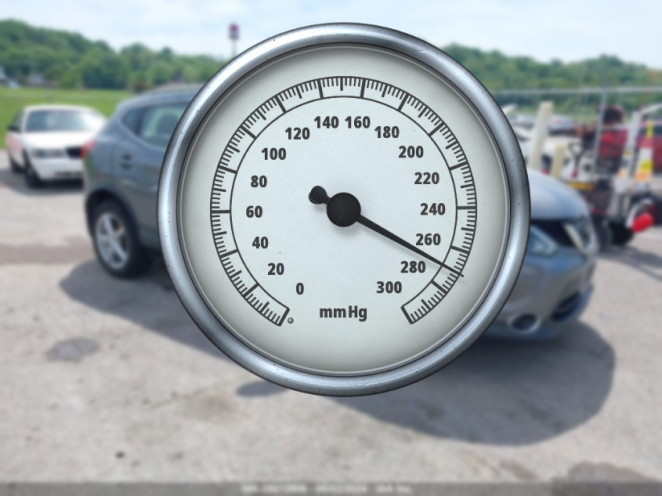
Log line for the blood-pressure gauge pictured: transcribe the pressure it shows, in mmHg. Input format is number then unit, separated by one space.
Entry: 270 mmHg
